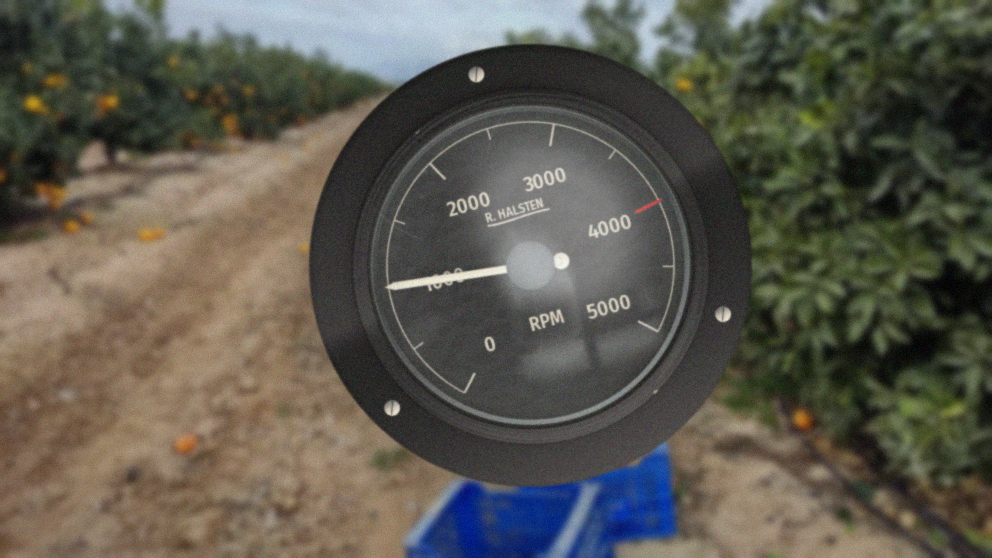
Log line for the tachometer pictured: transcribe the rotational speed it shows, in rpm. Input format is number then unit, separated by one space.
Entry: 1000 rpm
